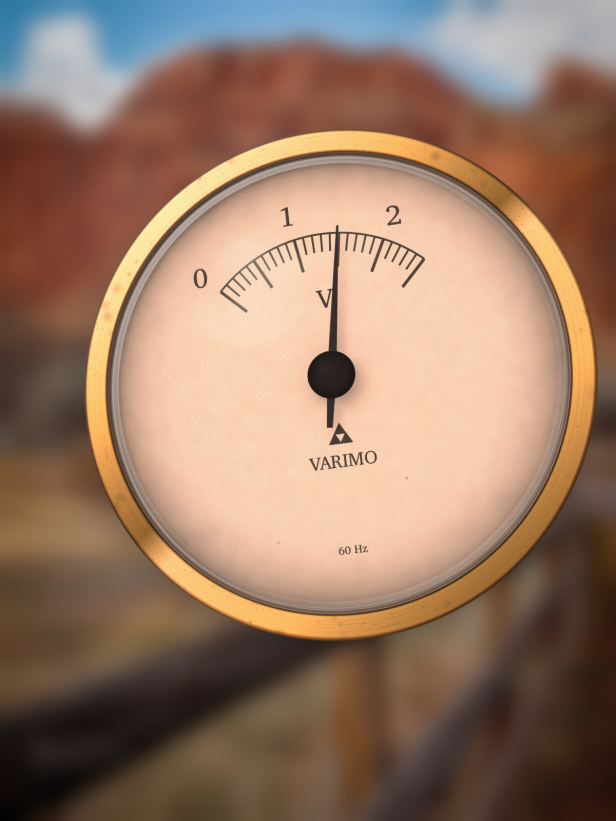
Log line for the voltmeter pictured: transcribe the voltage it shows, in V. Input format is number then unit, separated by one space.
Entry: 1.5 V
